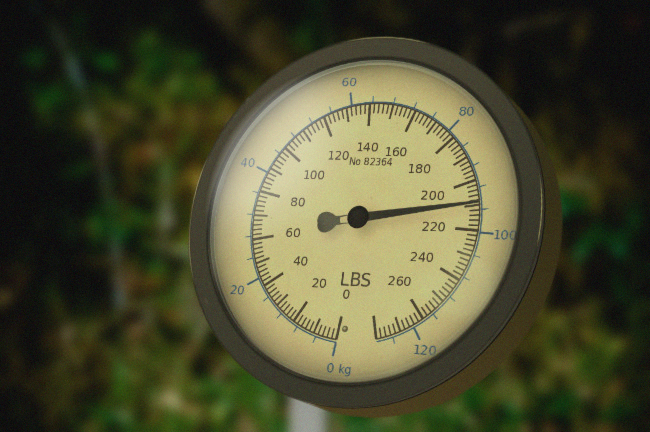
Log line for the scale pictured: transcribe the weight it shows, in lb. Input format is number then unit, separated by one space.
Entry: 210 lb
